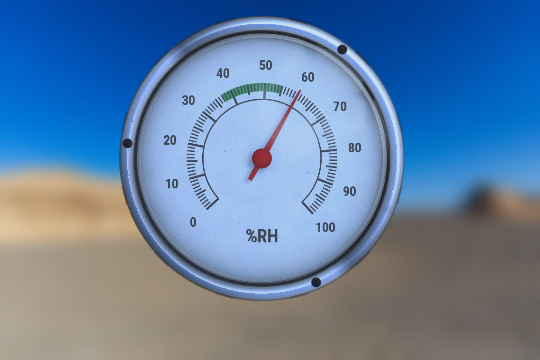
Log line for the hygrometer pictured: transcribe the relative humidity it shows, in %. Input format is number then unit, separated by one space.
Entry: 60 %
